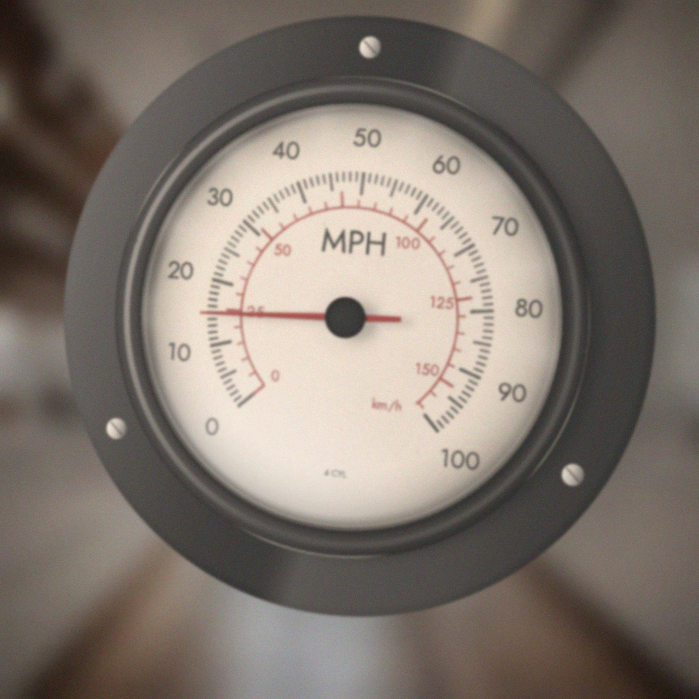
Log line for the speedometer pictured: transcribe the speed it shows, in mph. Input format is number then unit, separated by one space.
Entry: 15 mph
